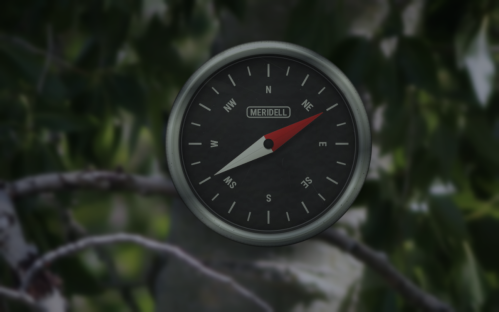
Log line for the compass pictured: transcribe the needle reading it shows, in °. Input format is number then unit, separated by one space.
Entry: 60 °
